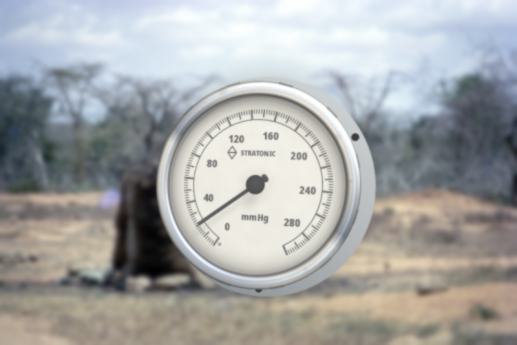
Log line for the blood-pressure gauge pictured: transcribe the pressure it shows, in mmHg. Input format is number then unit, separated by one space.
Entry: 20 mmHg
